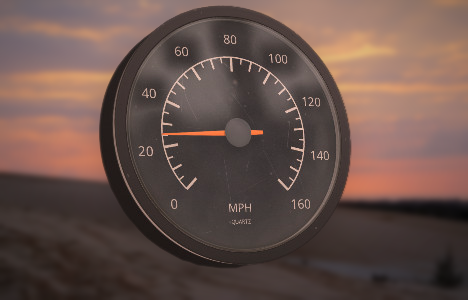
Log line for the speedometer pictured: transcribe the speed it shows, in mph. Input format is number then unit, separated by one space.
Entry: 25 mph
